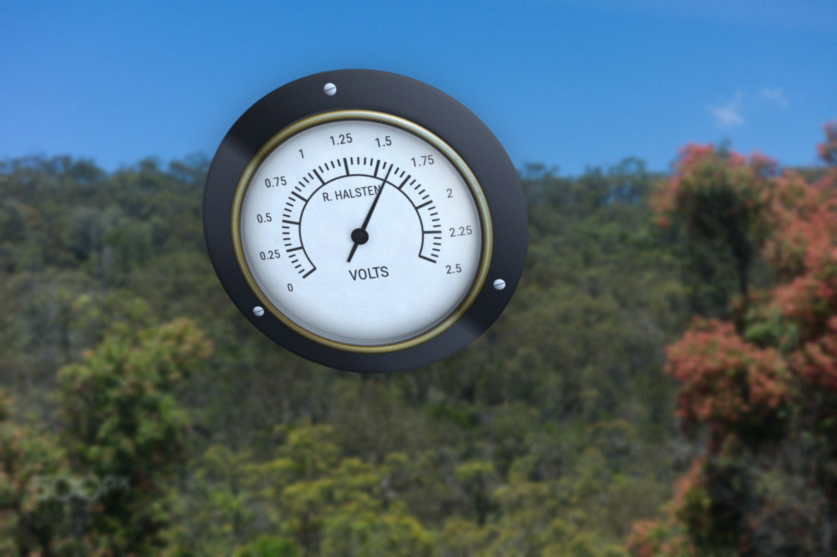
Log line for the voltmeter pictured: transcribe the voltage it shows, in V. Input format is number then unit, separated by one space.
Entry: 1.6 V
